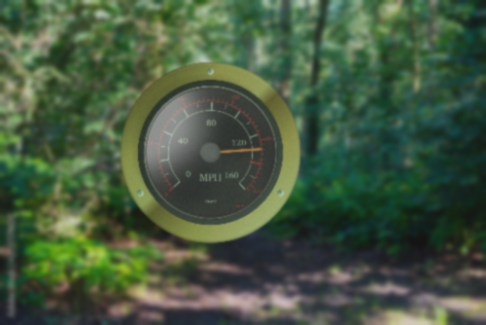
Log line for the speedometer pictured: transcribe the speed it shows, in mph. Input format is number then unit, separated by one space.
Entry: 130 mph
